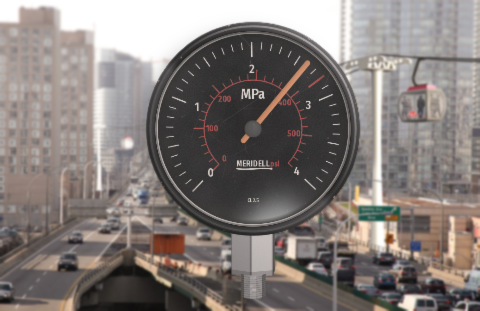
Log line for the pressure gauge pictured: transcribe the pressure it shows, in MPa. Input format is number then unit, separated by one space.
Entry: 2.6 MPa
